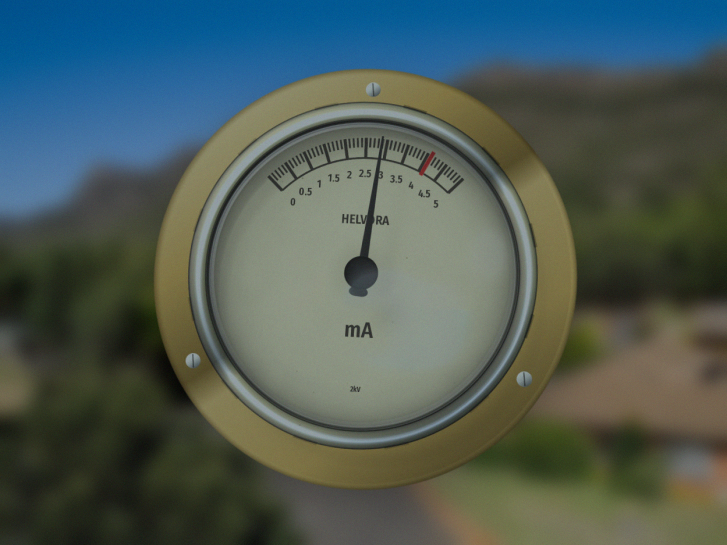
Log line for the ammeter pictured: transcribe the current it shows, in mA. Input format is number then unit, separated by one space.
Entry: 2.9 mA
